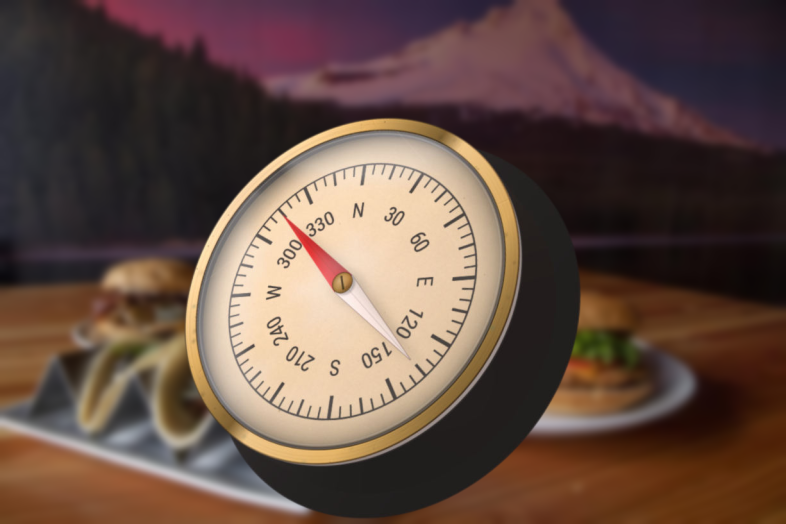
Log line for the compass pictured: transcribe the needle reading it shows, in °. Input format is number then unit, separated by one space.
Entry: 315 °
